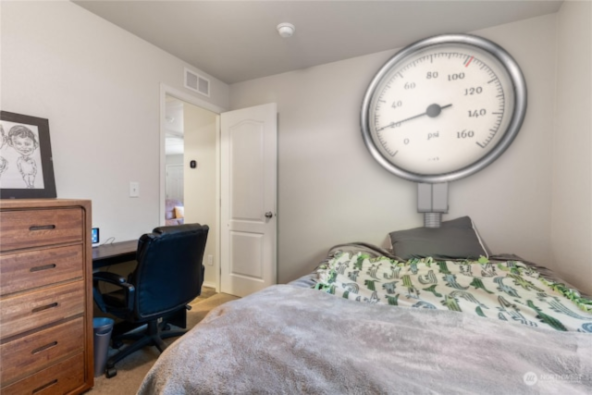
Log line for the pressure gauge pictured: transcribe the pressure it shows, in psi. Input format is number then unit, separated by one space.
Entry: 20 psi
